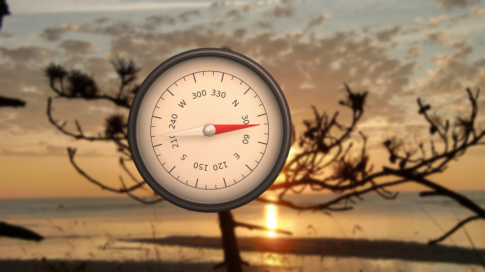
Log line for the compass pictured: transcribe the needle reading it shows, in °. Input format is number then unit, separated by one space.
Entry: 40 °
